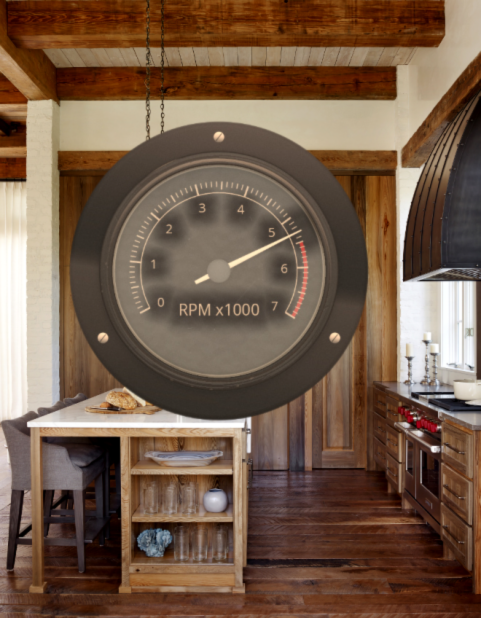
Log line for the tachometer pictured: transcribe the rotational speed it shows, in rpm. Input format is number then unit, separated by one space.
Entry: 5300 rpm
